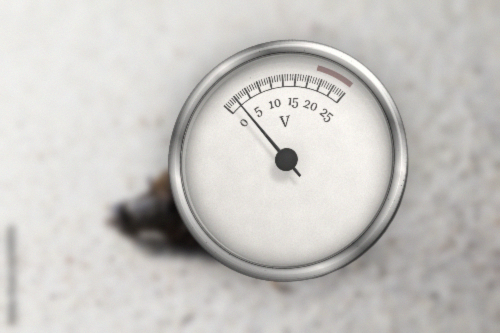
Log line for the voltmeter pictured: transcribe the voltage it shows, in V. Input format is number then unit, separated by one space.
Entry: 2.5 V
